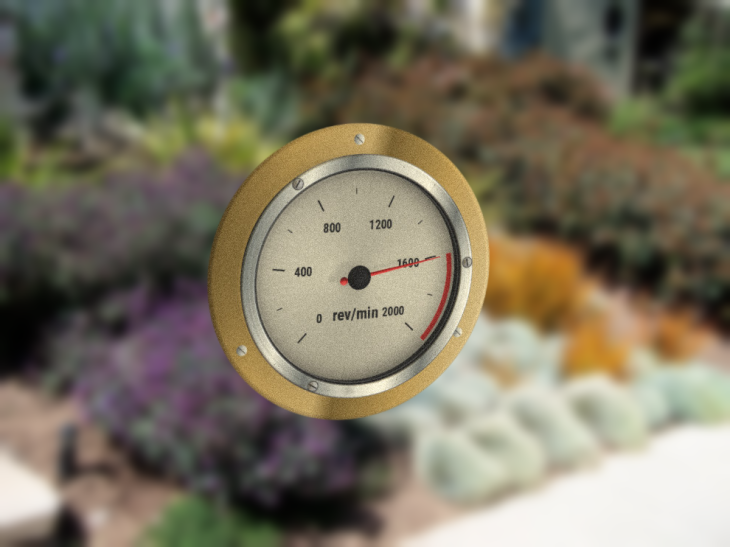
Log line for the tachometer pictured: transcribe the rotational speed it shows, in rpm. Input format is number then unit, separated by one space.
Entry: 1600 rpm
